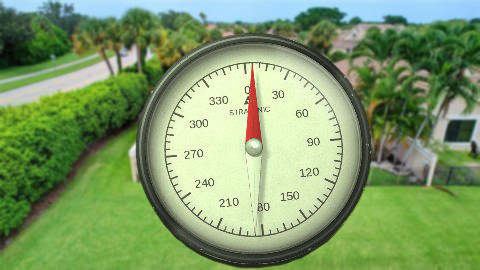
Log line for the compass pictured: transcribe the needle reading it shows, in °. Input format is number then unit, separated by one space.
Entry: 5 °
